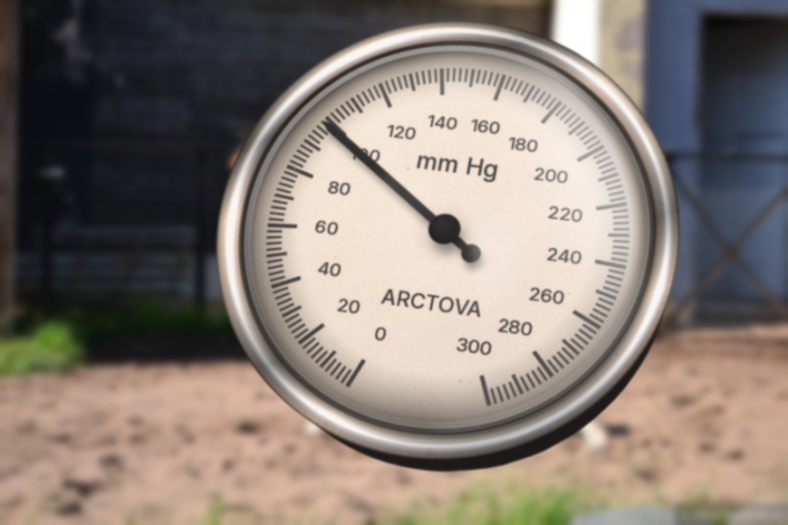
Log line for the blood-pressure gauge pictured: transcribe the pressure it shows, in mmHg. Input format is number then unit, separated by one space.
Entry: 98 mmHg
